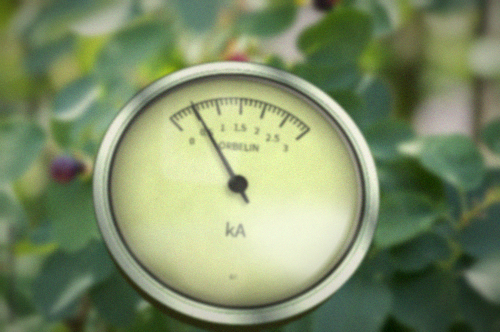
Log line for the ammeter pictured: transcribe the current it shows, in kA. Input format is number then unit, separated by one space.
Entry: 0.5 kA
